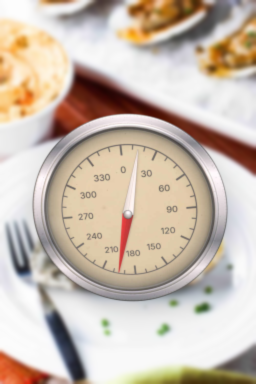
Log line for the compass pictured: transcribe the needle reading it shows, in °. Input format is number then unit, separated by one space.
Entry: 195 °
